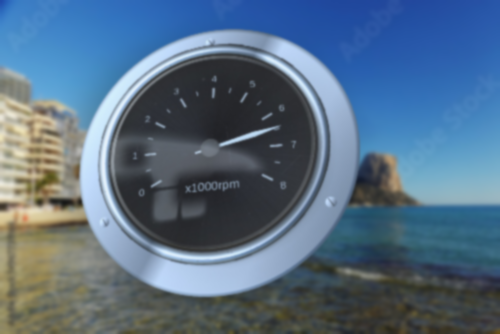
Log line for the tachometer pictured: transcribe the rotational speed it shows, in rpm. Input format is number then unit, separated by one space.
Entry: 6500 rpm
